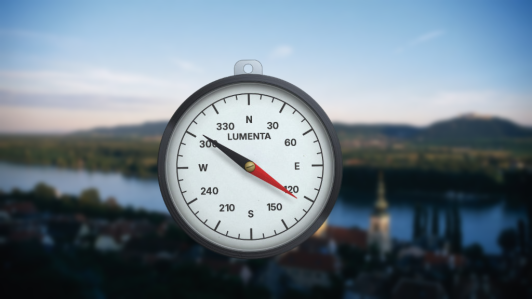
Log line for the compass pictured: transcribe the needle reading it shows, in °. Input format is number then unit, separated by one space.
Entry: 125 °
